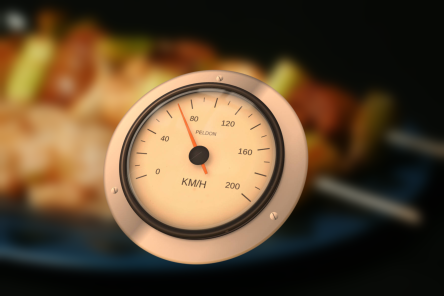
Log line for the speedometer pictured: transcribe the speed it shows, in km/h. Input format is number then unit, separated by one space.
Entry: 70 km/h
